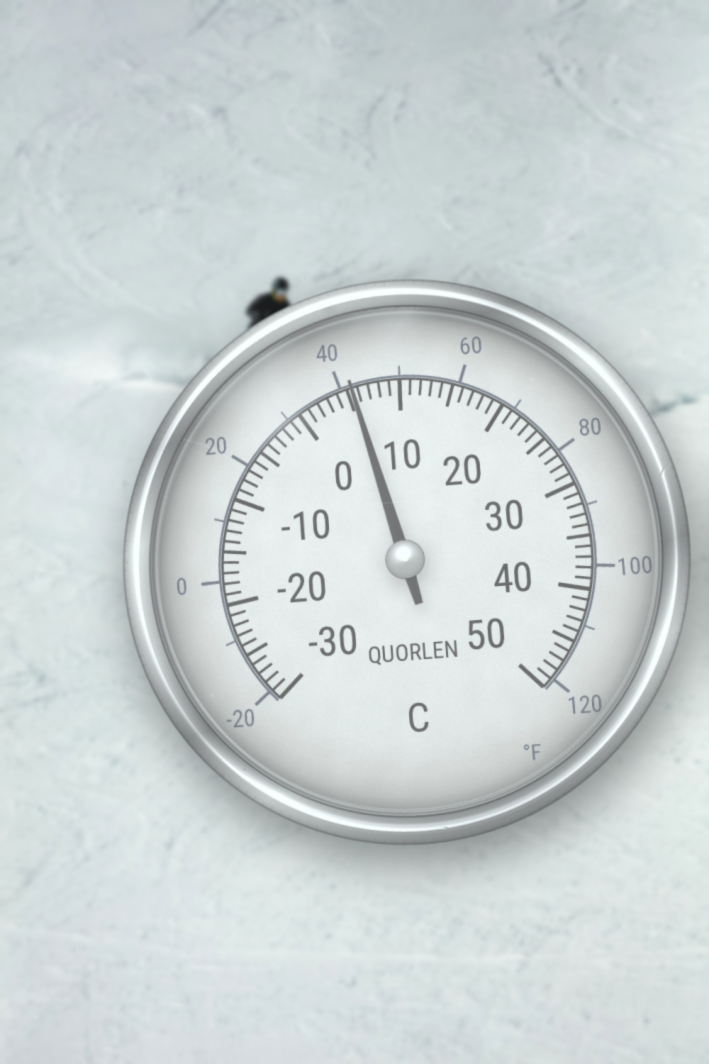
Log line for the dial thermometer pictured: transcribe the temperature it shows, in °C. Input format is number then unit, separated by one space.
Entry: 5.5 °C
